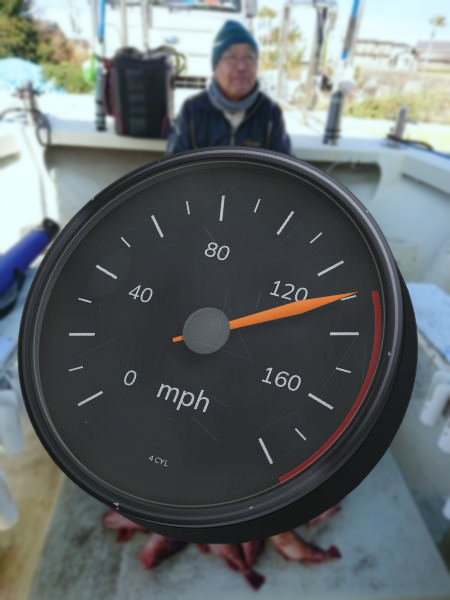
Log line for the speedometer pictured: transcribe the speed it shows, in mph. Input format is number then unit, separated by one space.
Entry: 130 mph
